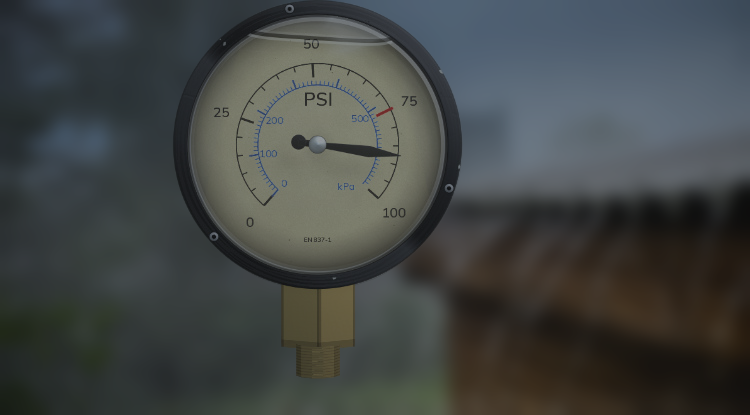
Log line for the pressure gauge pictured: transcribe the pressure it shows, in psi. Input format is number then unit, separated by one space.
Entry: 87.5 psi
